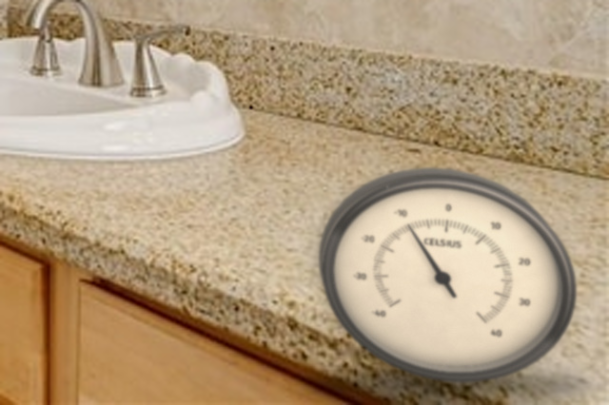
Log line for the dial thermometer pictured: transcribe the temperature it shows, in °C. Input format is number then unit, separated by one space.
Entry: -10 °C
